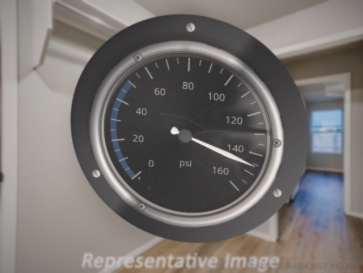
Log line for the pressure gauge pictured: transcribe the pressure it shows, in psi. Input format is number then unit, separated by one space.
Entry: 145 psi
